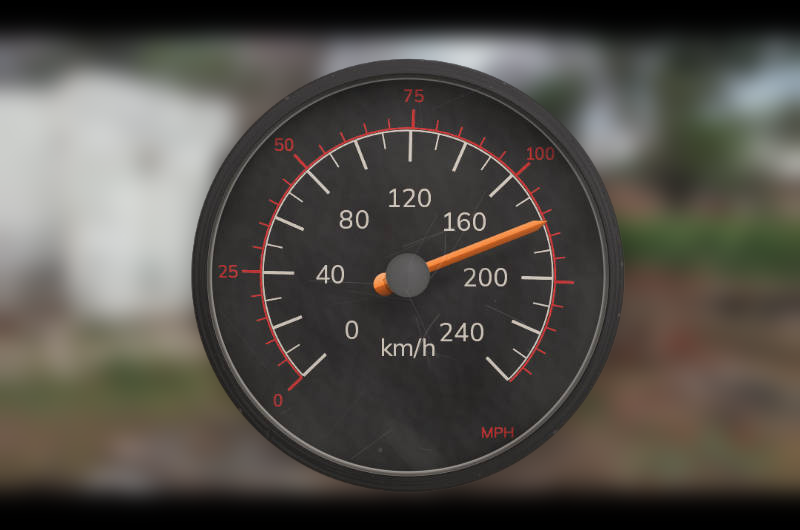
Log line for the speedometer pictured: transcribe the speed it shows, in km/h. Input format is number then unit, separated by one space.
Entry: 180 km/h
